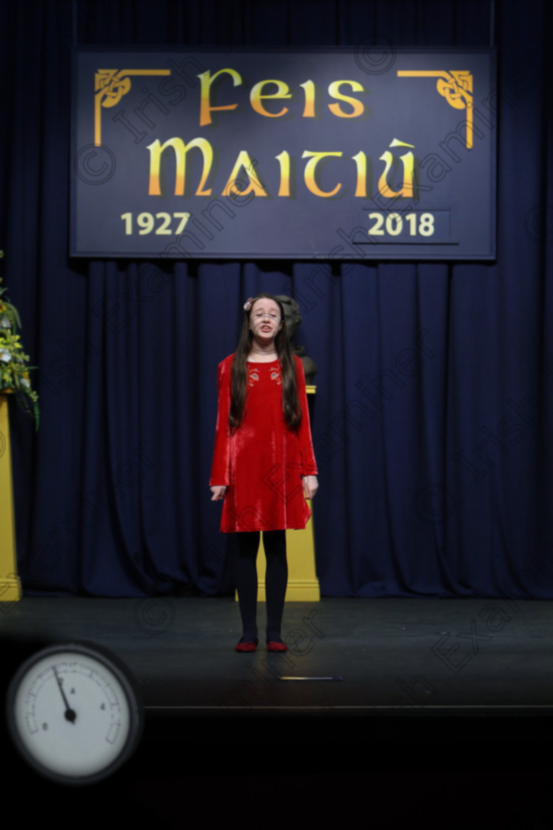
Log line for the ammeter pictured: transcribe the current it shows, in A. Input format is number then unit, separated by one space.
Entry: 2 A
